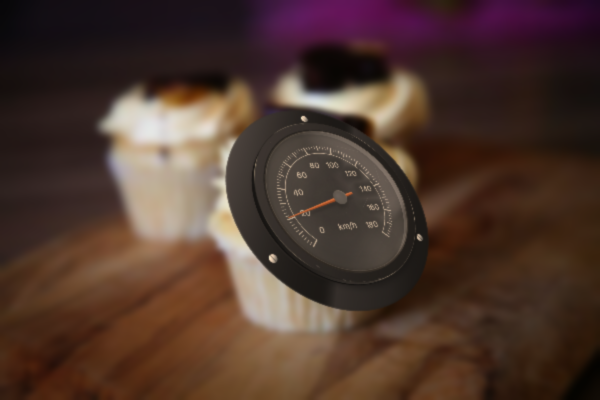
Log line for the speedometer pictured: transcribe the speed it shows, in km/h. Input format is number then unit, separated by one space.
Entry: 20 km/h
